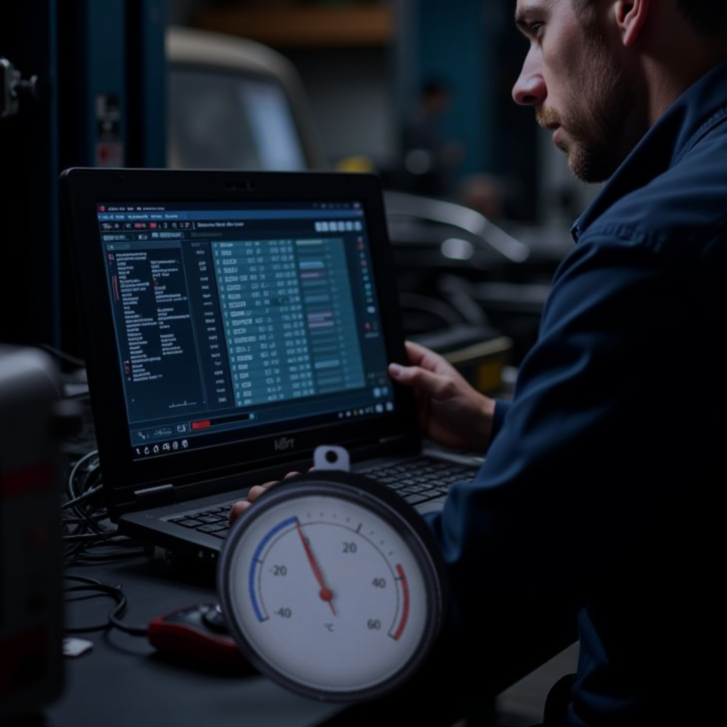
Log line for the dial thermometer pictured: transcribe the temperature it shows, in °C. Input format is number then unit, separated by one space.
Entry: 0 °C
